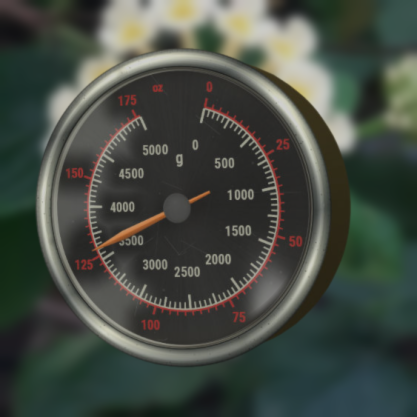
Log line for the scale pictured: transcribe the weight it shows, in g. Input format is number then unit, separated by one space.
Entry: 3600 g
